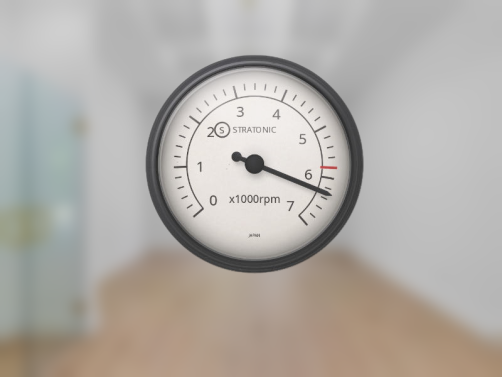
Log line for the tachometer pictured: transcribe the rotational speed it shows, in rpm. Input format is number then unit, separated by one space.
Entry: 6300 rpm
